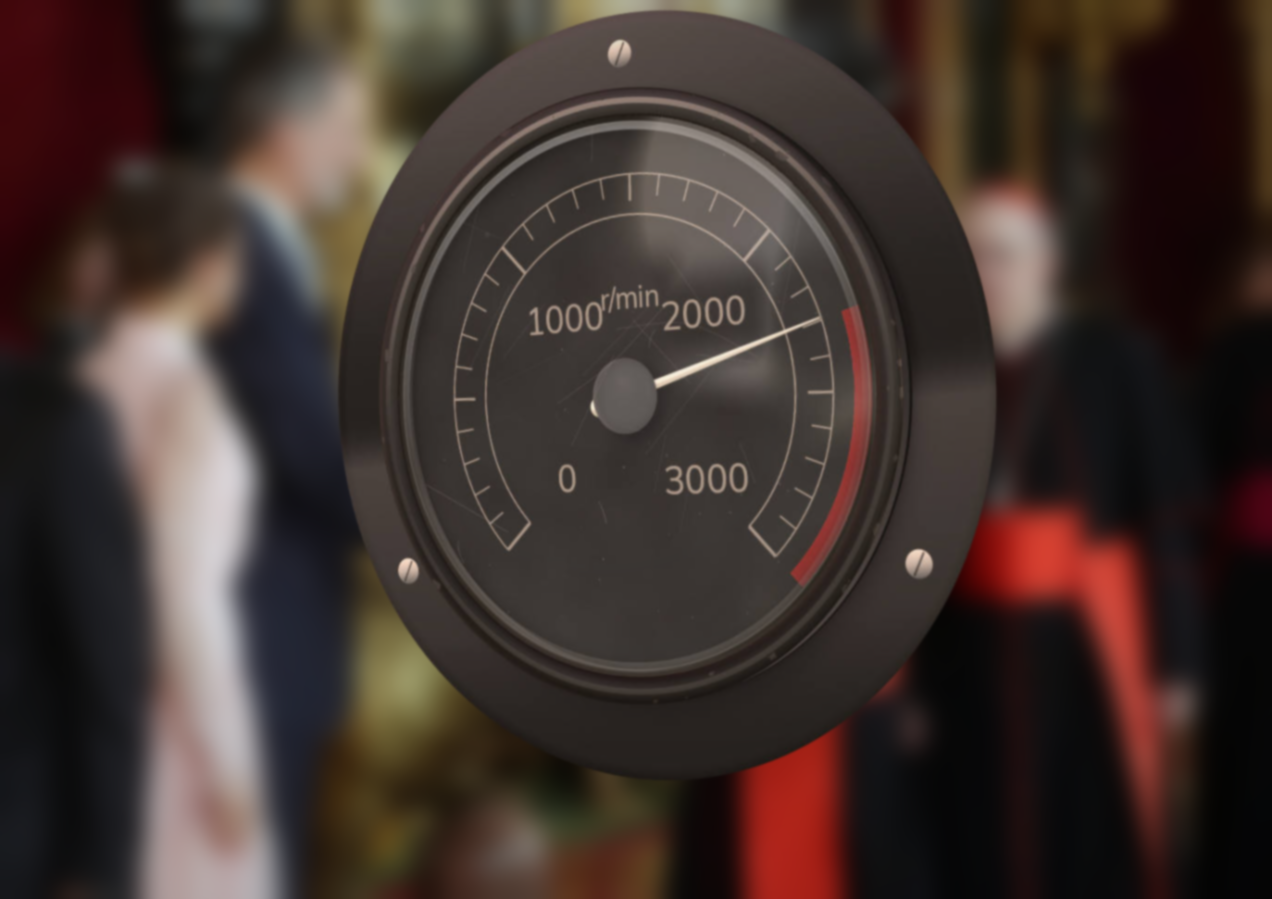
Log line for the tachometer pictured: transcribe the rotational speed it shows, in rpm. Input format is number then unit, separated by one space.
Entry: 2300 rpm
